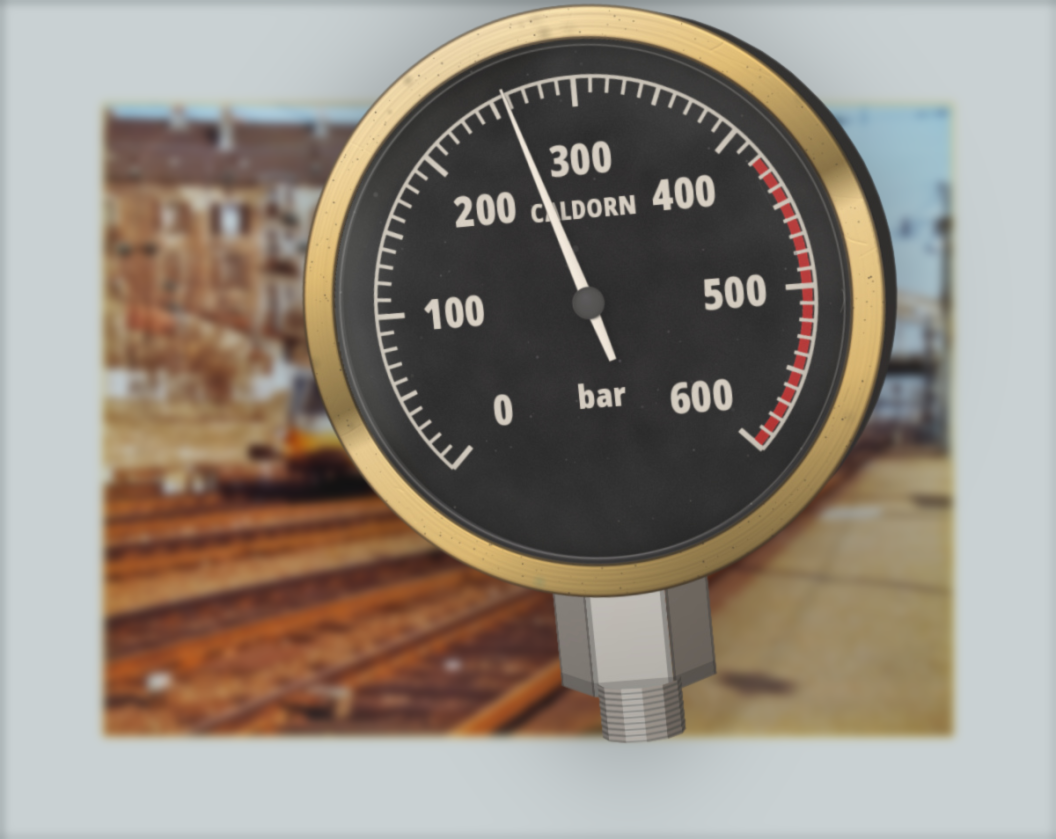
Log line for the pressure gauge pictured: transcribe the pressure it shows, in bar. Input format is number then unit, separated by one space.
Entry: 260 bar
